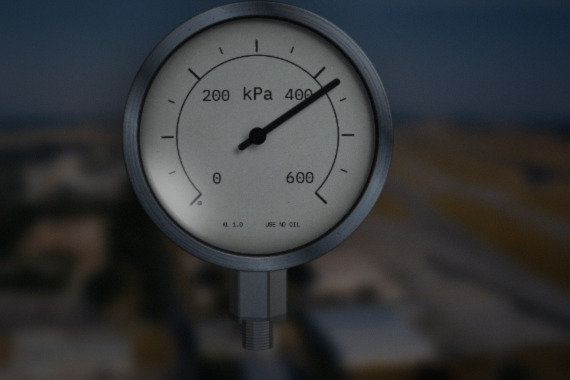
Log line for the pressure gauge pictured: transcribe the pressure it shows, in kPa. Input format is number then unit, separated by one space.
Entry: 425 kPa
